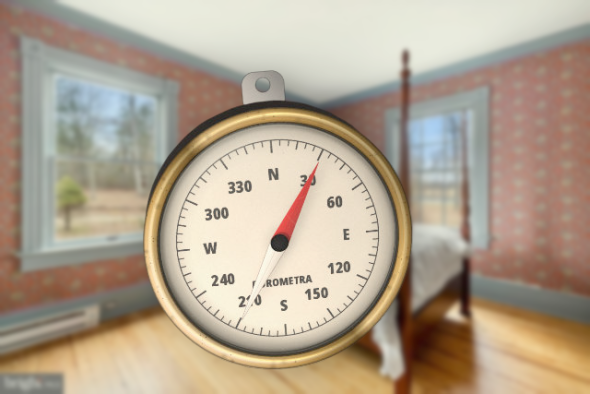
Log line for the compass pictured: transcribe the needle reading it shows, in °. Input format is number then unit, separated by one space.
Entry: 30 °
